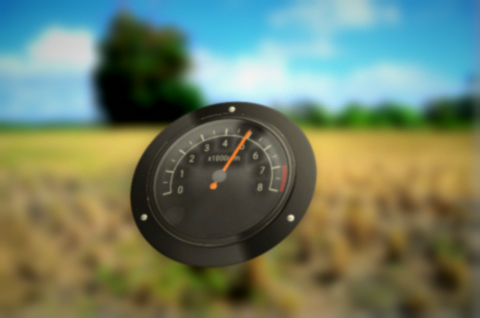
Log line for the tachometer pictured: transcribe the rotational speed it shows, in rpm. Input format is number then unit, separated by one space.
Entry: 5000 rpm
